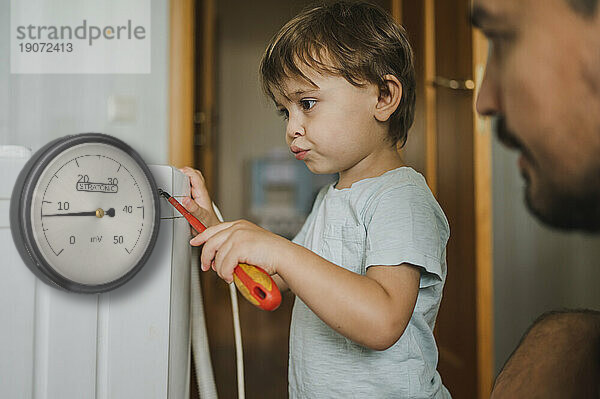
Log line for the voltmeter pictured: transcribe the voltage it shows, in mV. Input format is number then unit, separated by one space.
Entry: 7.5 mV
